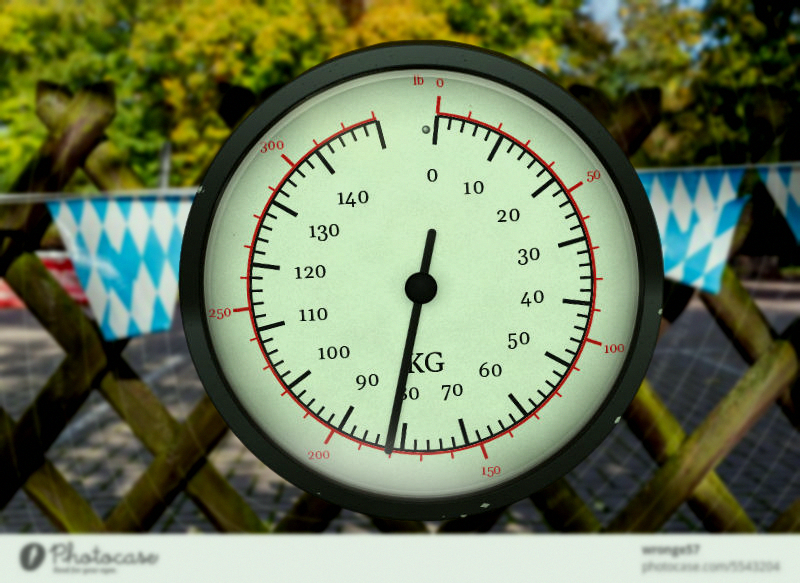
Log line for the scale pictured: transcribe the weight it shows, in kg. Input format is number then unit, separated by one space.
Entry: 82 kg
